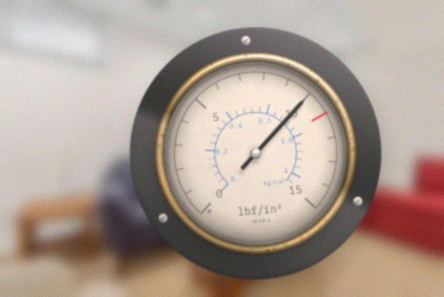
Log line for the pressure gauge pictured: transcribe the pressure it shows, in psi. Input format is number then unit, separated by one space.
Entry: 10 psi
